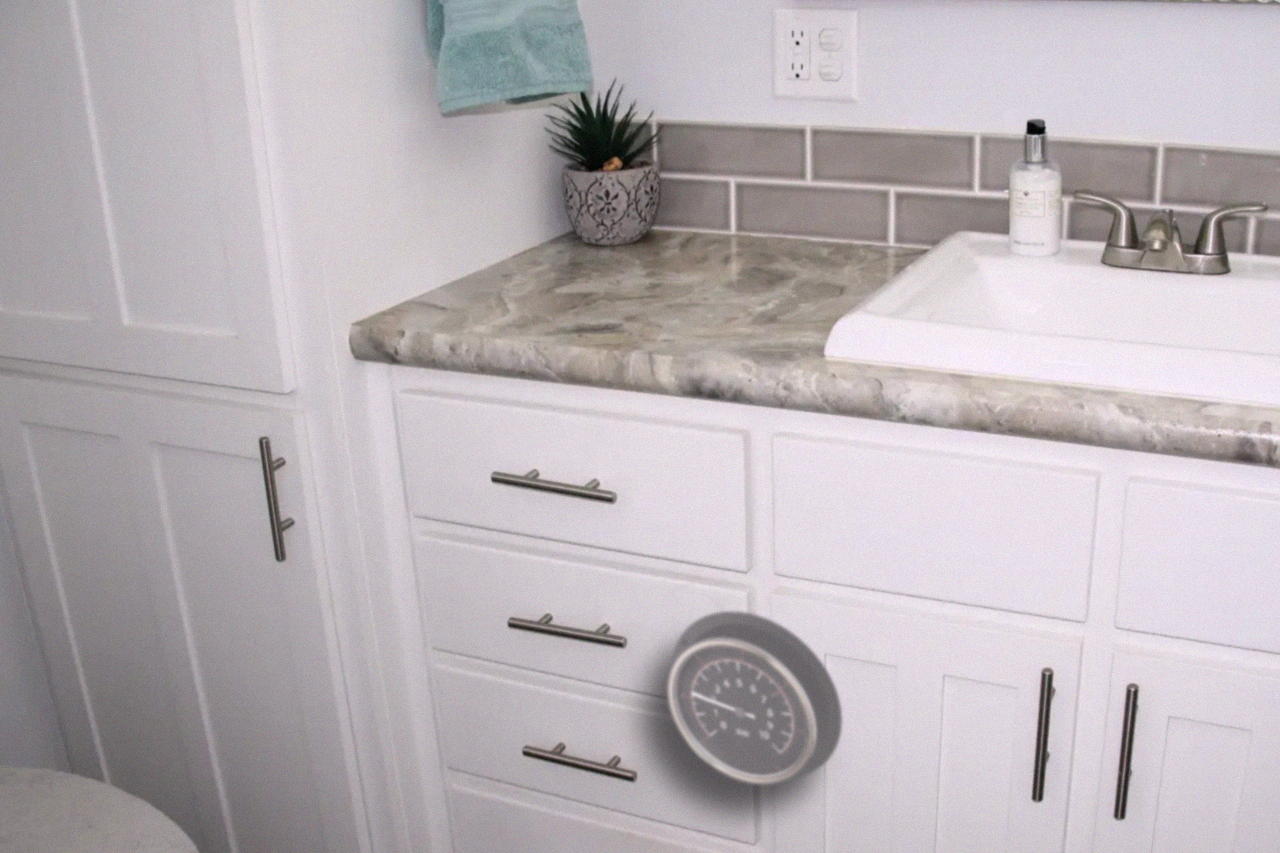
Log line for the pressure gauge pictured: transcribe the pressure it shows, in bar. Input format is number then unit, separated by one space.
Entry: 2 bar
